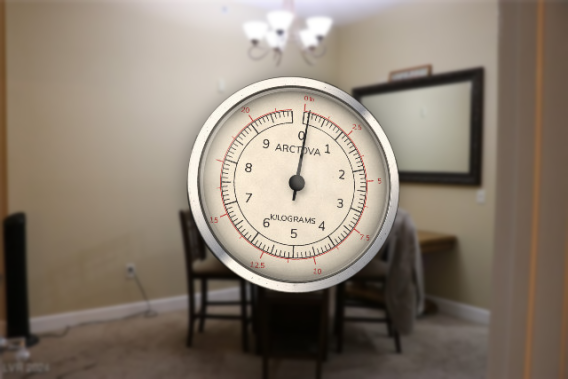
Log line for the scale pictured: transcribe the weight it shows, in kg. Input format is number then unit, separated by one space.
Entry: 0.1 kg
